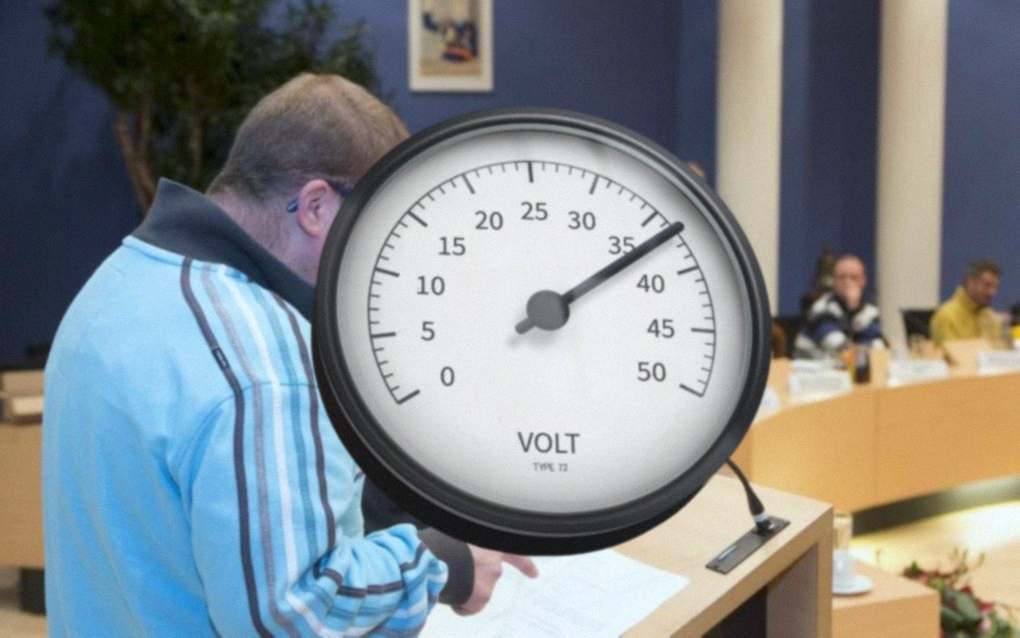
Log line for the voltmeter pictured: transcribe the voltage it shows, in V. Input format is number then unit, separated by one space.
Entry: 37 V
